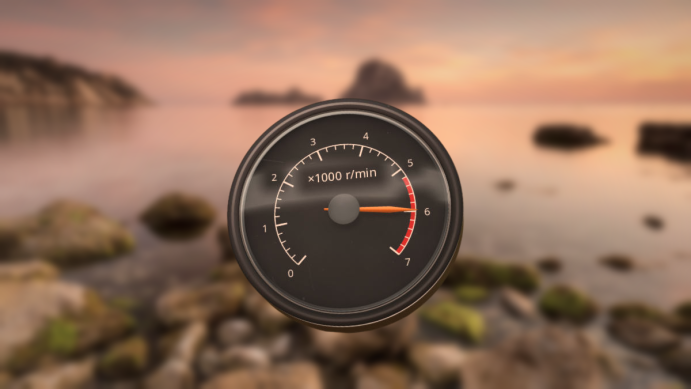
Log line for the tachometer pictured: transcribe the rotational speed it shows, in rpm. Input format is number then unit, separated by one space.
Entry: 6000 rpm
